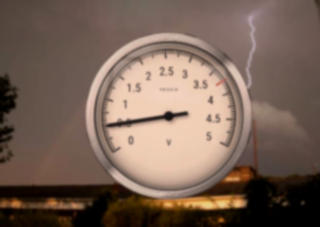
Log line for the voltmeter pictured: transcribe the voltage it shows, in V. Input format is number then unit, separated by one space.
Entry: 0.5 V
